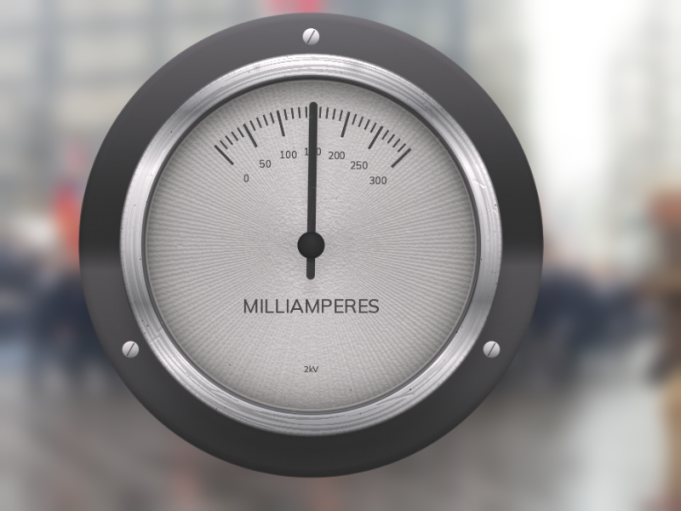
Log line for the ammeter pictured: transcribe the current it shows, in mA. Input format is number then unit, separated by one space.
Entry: 150 mA
